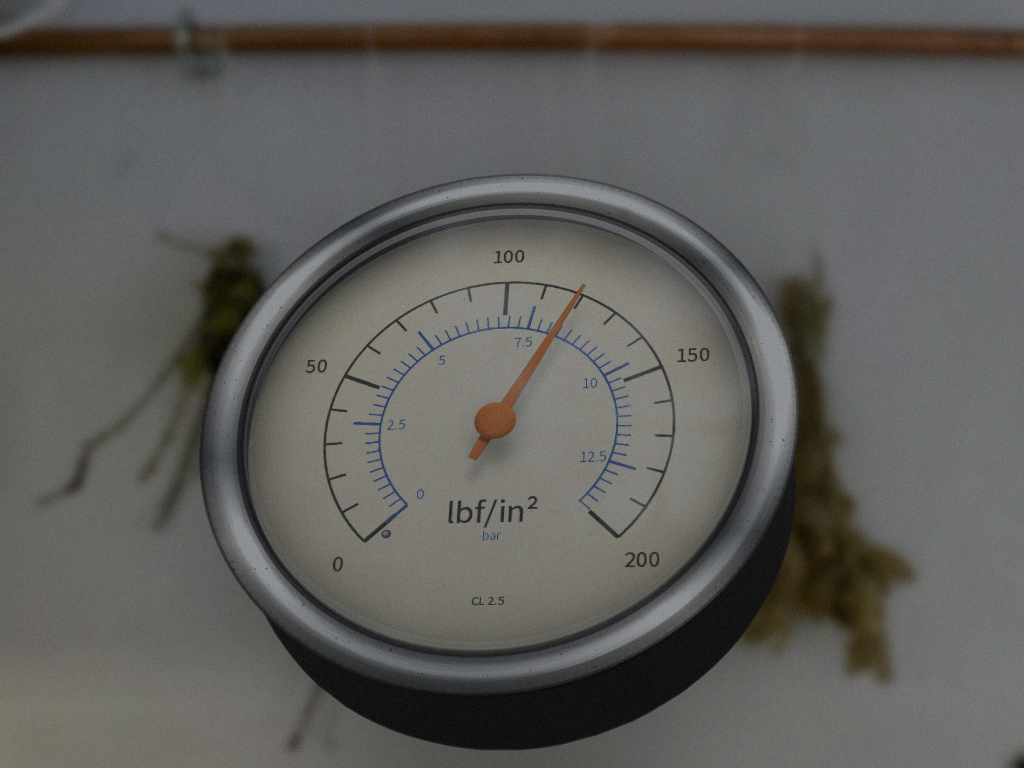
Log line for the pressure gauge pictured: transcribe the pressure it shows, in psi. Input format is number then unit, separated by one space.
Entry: 120 psi
